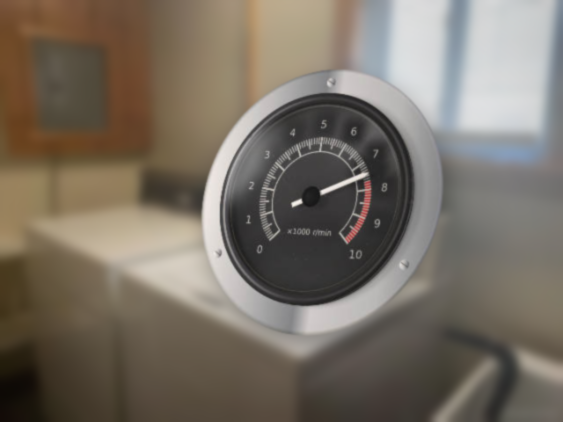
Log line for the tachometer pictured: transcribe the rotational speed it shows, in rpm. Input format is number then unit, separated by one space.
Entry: 7500 rpm
